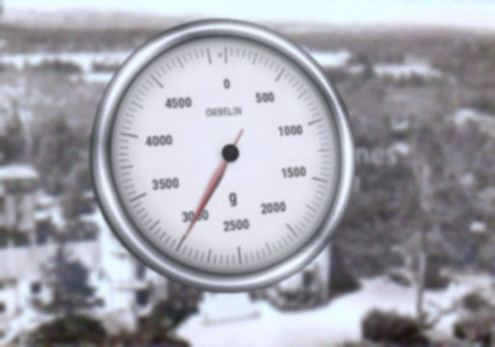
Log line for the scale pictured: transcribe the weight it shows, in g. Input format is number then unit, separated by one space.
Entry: 3000 g
